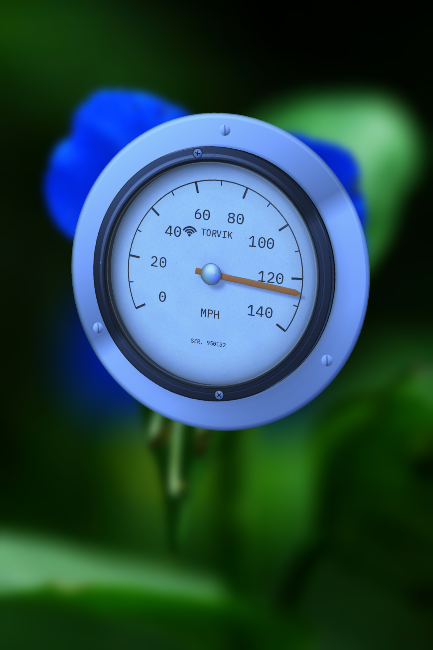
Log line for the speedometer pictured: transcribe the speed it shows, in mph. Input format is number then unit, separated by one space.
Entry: 125 mph
